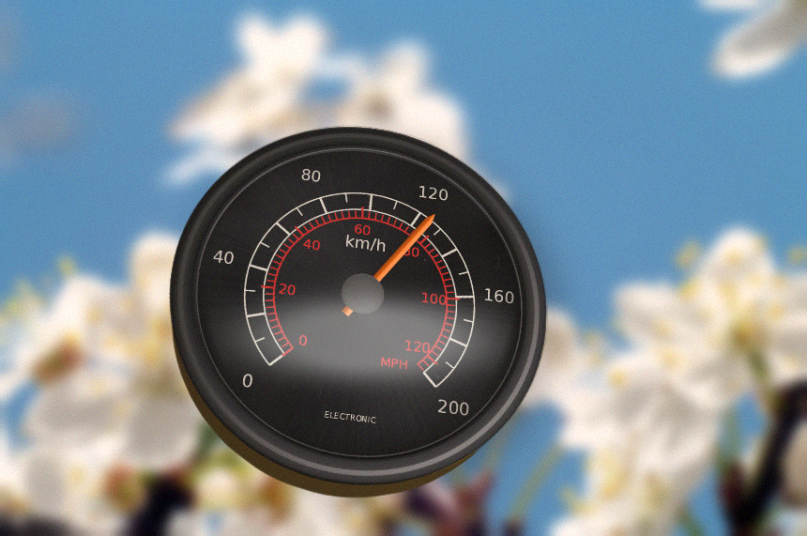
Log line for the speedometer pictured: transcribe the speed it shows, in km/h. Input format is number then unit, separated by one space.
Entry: 125 km/h
